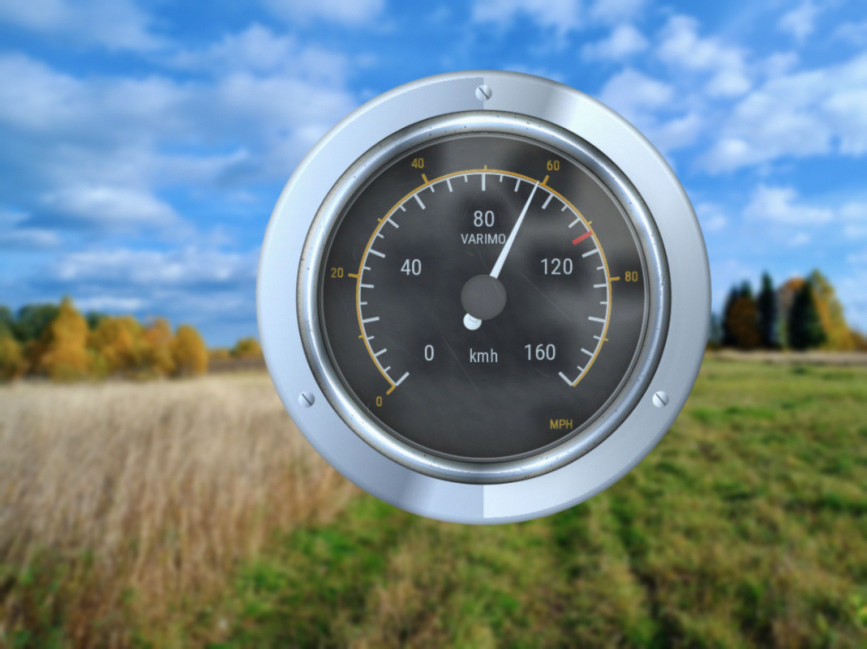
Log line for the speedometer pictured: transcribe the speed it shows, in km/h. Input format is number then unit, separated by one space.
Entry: 95 km/h
